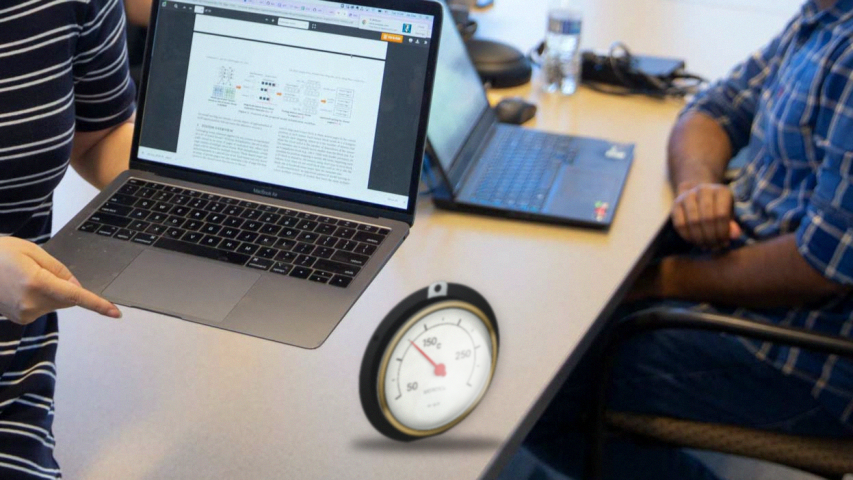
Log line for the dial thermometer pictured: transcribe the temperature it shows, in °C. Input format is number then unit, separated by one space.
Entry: 125 °C
